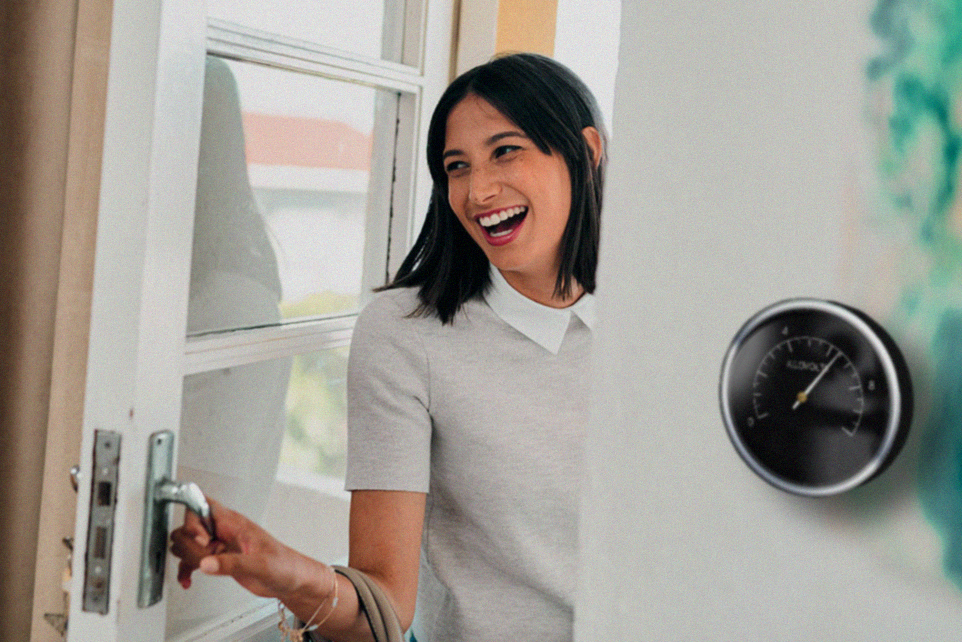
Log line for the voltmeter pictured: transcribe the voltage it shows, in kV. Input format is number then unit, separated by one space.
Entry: 6.5 kV
